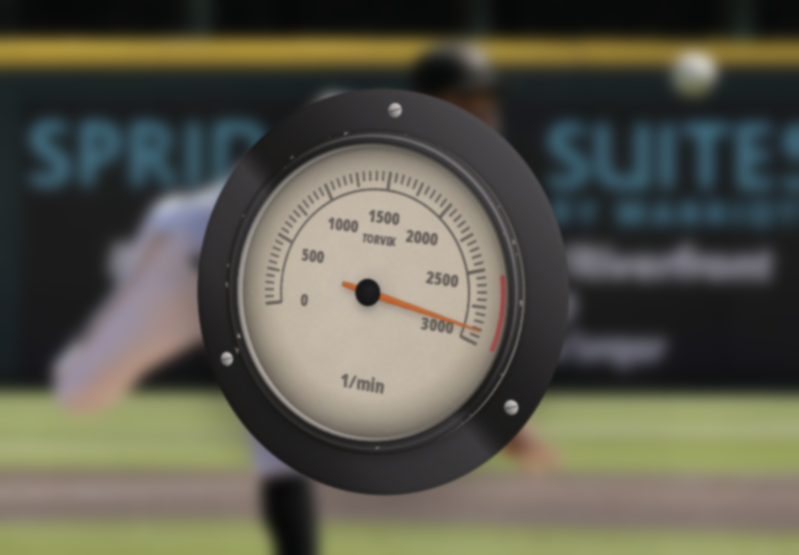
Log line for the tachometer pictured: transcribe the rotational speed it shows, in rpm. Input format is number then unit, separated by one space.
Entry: 2900 rpm
